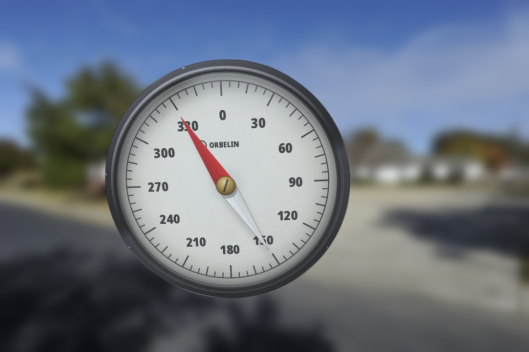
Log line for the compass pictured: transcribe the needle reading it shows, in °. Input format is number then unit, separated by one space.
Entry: 330 °
